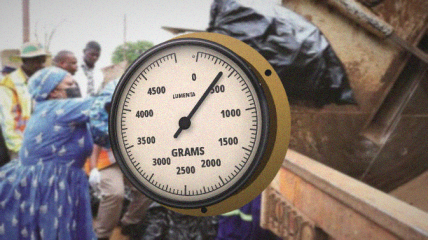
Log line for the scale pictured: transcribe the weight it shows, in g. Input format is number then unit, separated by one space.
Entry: 400 g
